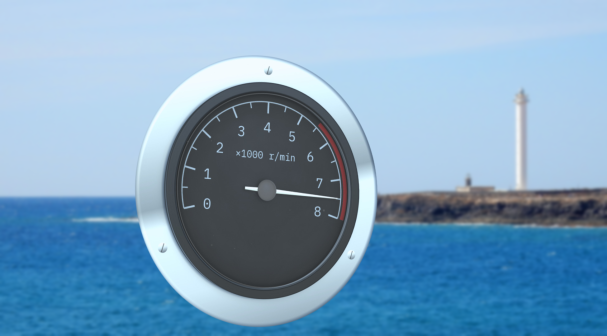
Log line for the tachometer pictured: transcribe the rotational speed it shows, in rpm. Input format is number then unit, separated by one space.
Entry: 7500 rpm
